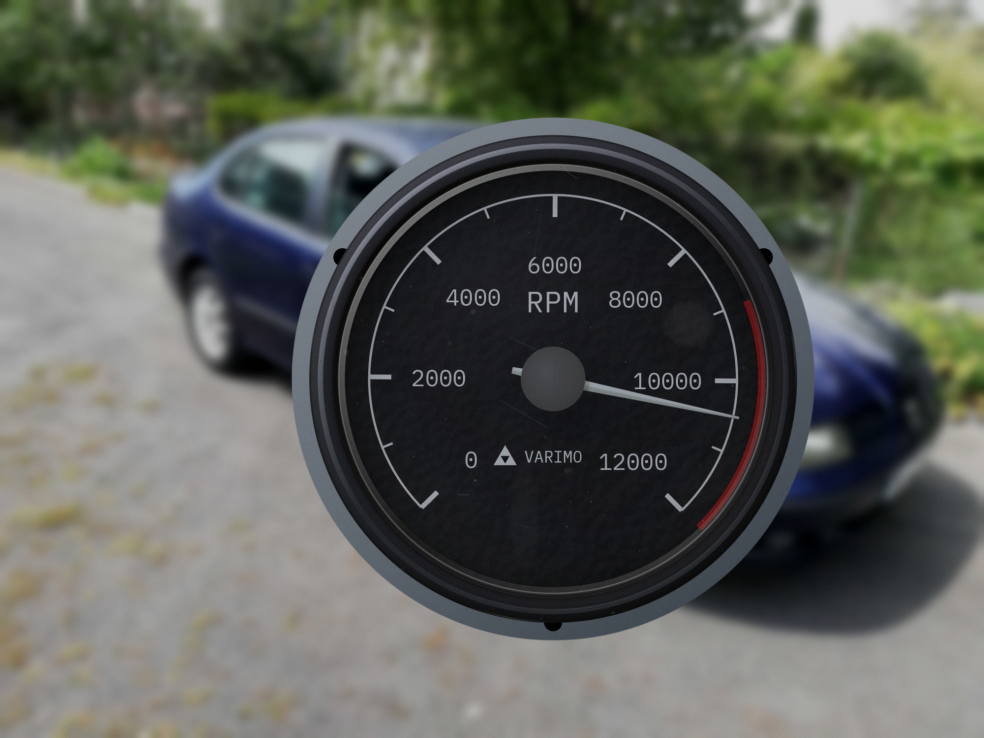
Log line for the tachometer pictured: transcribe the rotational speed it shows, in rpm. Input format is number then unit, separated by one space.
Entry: 10500 rpm
